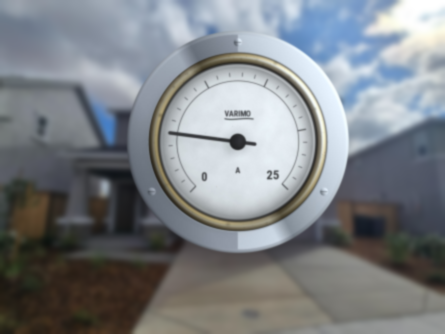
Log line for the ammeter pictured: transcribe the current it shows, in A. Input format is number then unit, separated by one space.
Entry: 5 A
